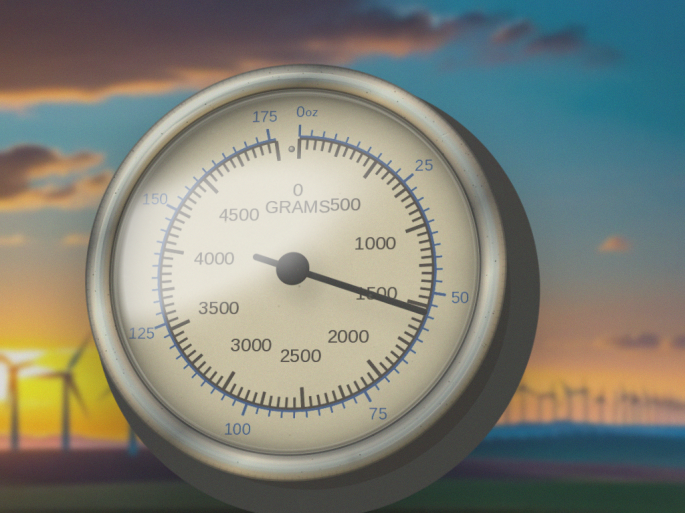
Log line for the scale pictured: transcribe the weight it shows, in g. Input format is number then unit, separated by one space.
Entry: 1550 g
